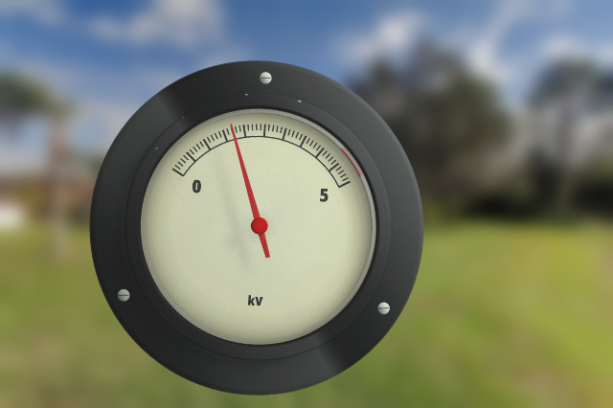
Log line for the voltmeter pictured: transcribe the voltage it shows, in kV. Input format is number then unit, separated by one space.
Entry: 1.7 kV
